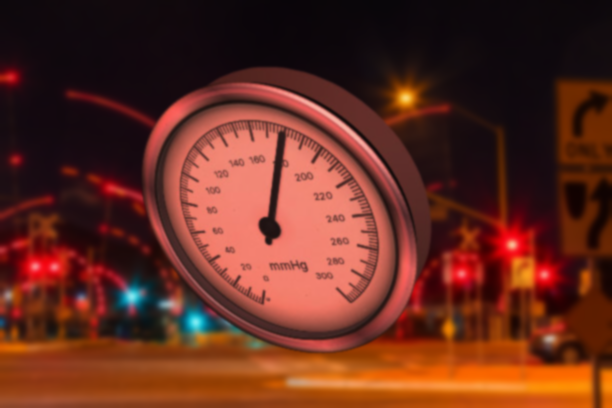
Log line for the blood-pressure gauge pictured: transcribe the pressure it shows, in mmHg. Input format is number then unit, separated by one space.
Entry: 180 mmHg
